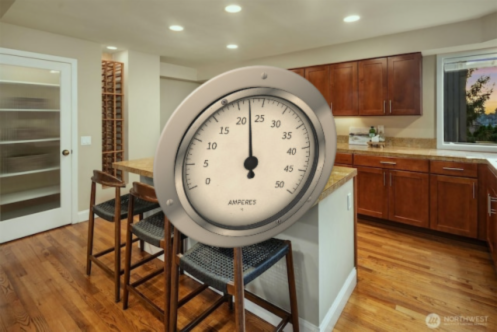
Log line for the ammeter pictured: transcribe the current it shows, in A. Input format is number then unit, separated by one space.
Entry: 22 A
